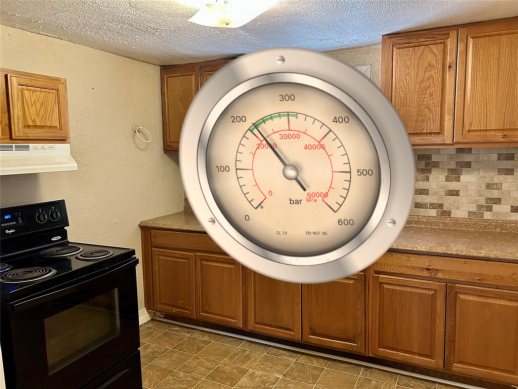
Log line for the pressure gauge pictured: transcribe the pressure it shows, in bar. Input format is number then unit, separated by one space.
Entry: 220 bar
